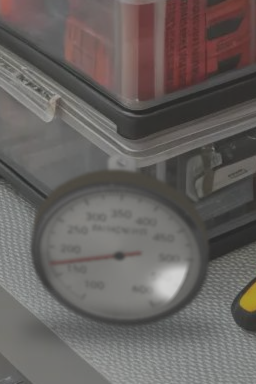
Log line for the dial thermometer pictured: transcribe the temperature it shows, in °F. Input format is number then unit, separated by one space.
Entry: 175 °F
